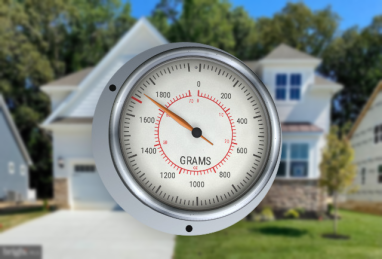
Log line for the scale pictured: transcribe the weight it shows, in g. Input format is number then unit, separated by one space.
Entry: 1720 g
